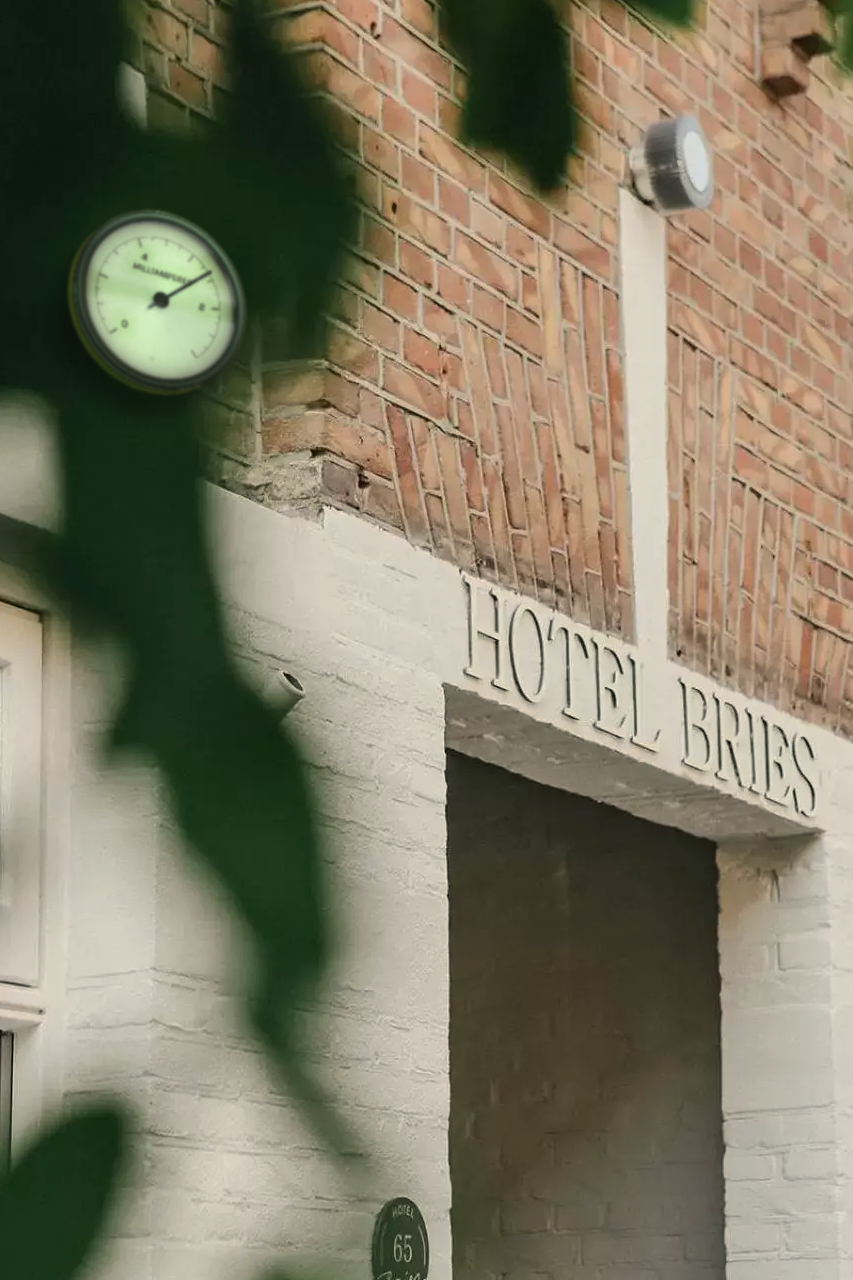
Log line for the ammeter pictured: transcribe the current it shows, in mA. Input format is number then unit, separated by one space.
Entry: 6.75 mA
